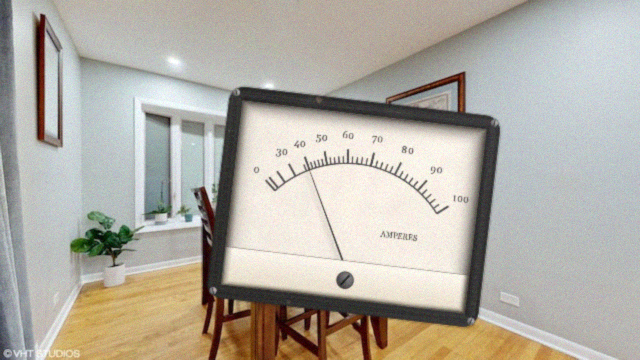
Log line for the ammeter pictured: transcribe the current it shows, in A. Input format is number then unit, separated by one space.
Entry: 40 A
